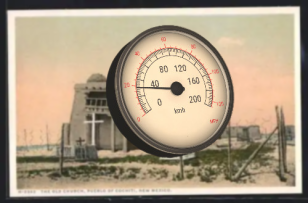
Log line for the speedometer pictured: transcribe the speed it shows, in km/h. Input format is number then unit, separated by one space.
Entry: 30 km/h
